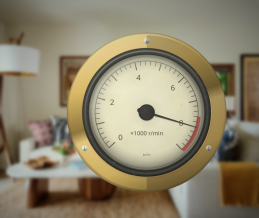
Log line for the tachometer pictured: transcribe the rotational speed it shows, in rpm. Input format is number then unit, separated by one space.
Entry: 8000 rpm
